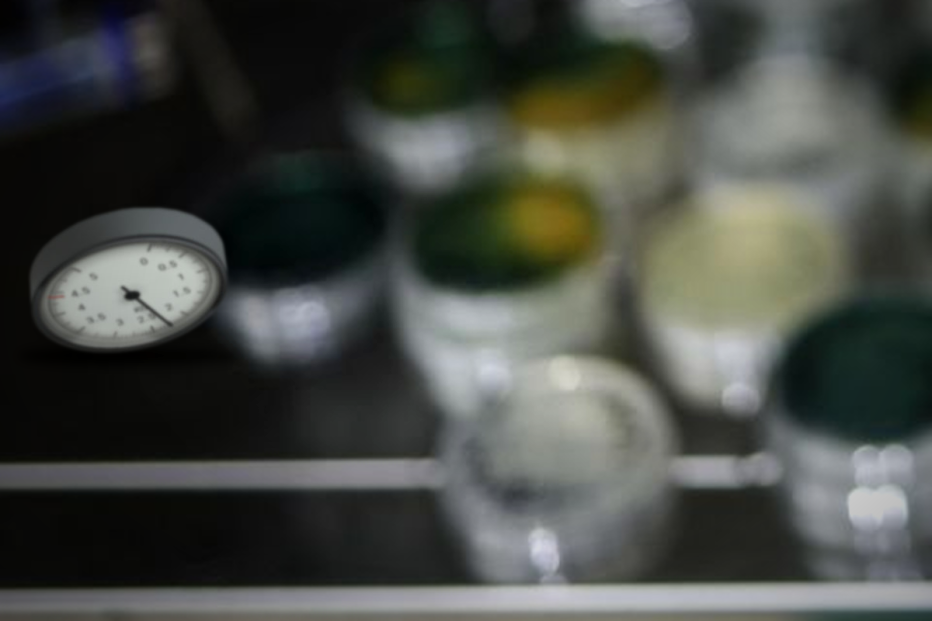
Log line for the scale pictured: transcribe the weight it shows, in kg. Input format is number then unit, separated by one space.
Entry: 2.25 kg
